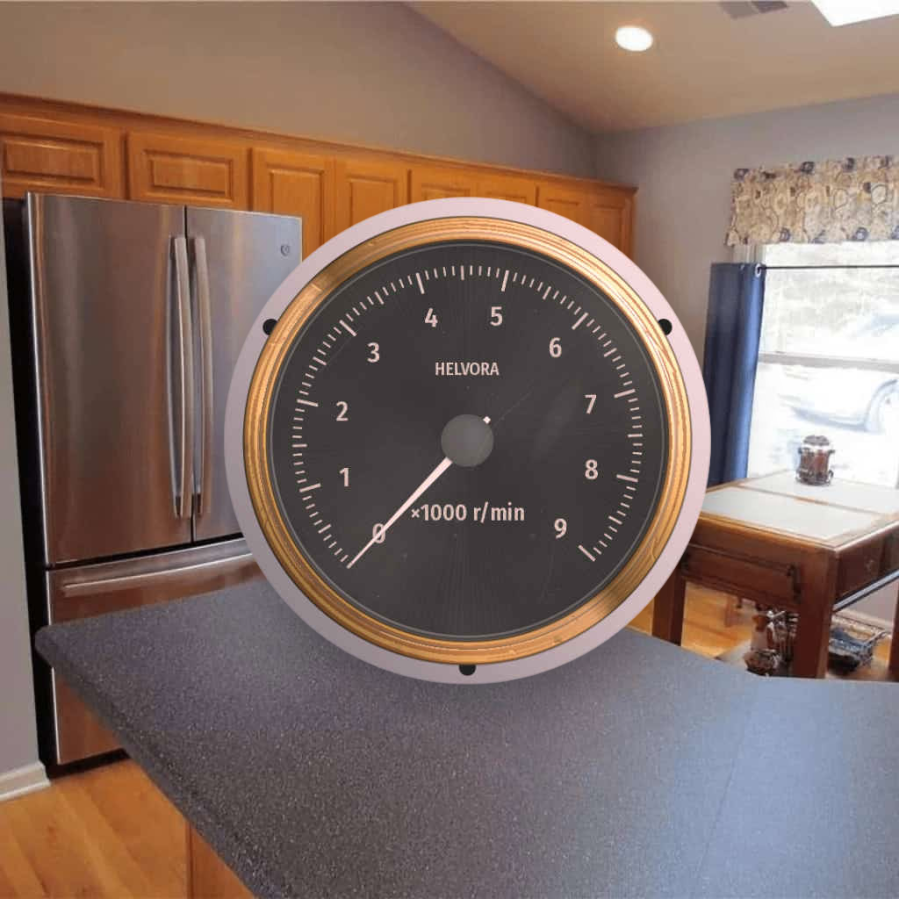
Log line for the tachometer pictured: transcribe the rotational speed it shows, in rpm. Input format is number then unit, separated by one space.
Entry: 0 rpm
